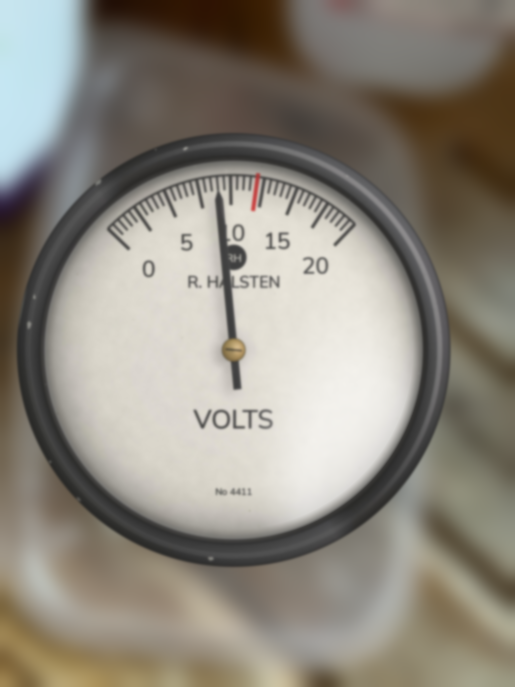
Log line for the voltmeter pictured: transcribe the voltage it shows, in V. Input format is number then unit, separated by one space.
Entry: 9 V
